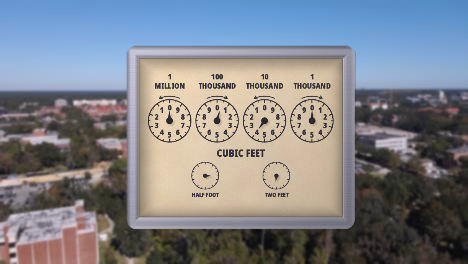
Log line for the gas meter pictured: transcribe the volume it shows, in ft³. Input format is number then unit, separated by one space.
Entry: 4000 ft³
